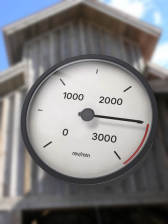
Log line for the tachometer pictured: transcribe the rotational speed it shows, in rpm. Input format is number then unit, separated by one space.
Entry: 2500 rpm
